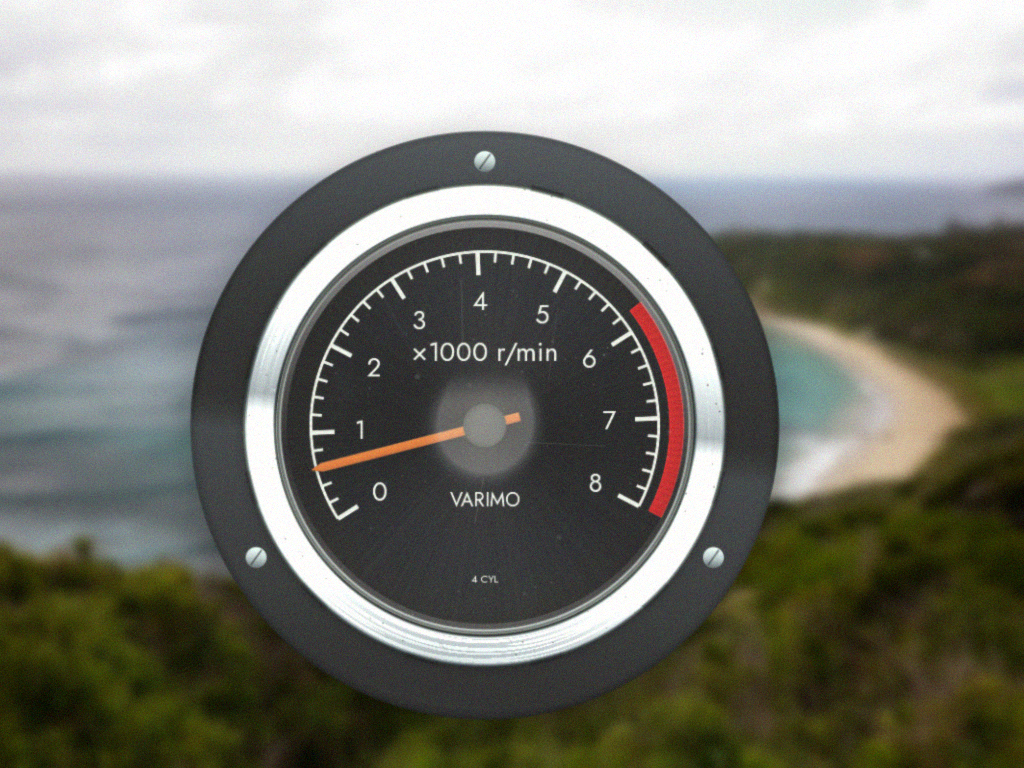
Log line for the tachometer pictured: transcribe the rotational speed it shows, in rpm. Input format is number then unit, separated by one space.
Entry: 600 rpm
